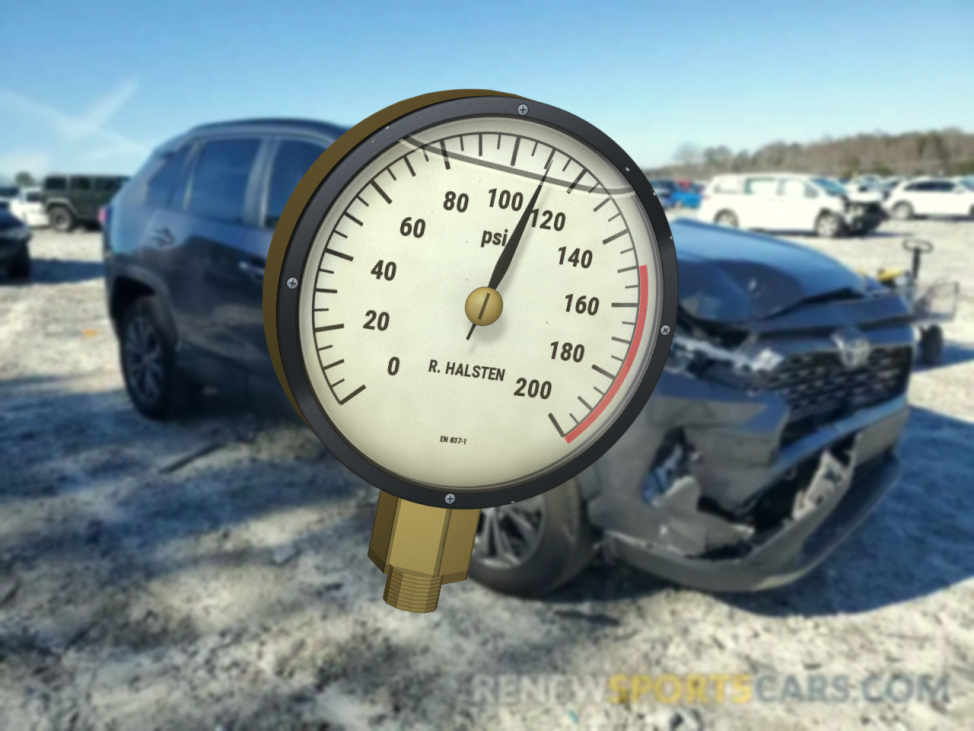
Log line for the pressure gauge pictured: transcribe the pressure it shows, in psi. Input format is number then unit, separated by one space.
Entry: 110 psi
